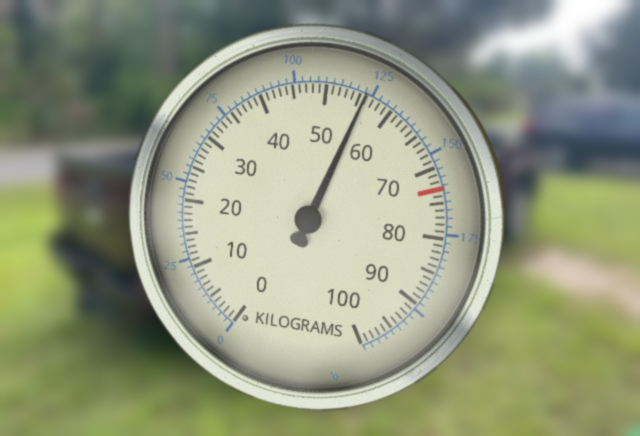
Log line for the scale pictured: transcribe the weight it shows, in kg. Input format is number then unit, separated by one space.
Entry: 56 kg
